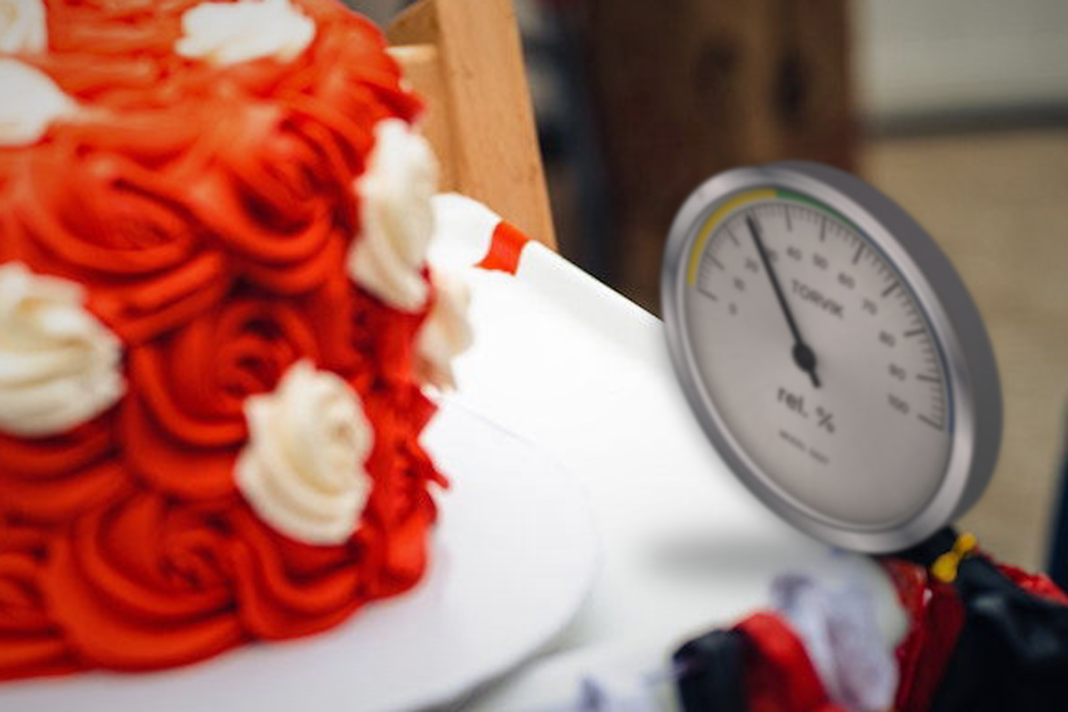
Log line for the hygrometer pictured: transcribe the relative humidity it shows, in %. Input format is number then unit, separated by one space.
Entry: 30 %
